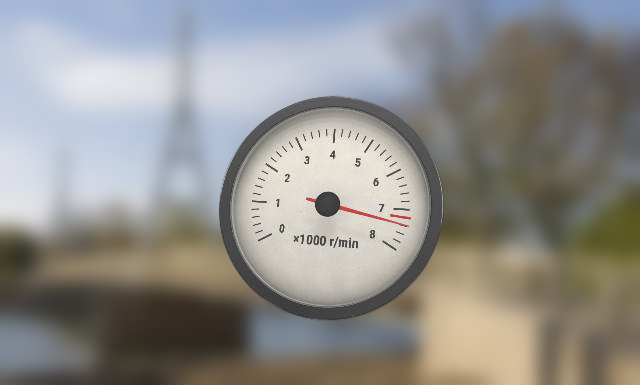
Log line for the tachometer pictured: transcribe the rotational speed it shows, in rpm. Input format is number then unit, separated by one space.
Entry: 7400 rpm
